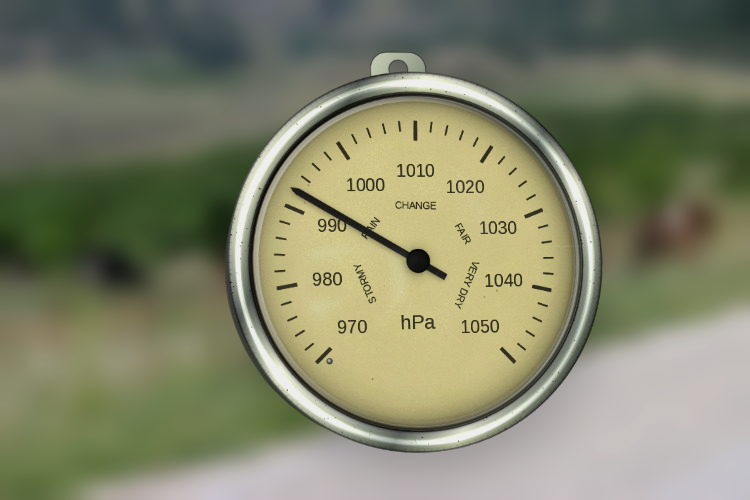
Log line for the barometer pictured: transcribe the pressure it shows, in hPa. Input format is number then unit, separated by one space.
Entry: 992 hPa
